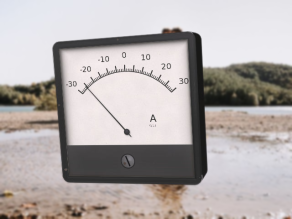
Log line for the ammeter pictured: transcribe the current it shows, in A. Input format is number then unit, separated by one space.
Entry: -25 A
